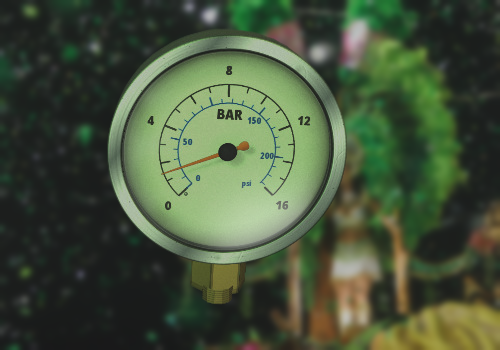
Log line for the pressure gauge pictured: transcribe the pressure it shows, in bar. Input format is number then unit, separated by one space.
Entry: 1.5 bar
